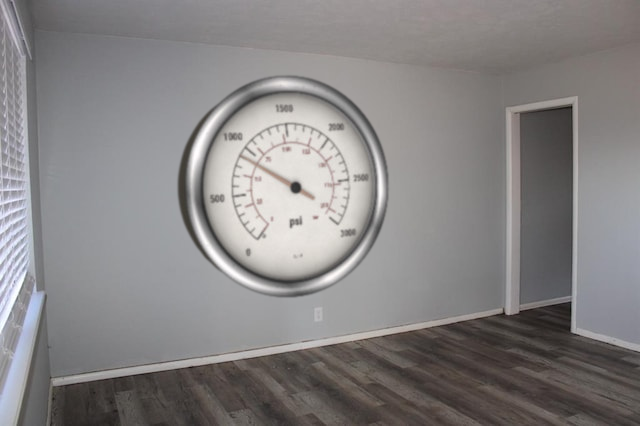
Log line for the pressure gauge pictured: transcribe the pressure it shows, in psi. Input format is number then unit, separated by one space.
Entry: 900 psi
